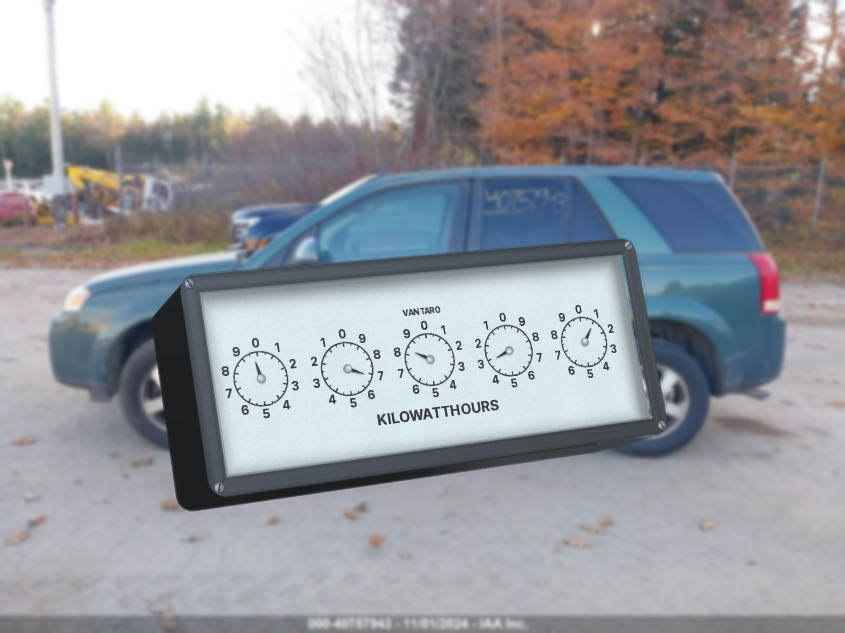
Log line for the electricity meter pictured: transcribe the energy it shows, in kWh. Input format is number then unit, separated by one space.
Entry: 96831 kWh
